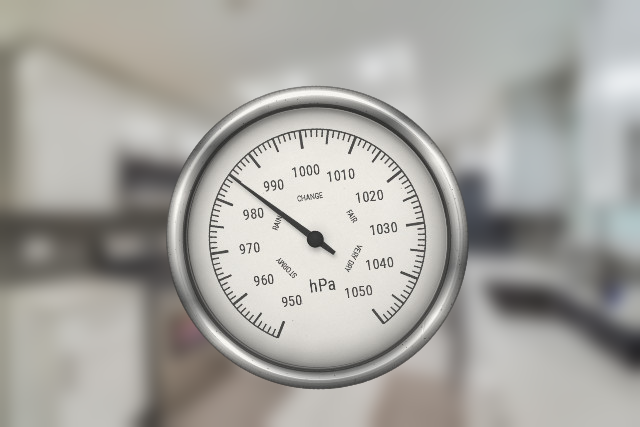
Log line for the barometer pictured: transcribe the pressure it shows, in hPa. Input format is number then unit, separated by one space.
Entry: 985 hPa
